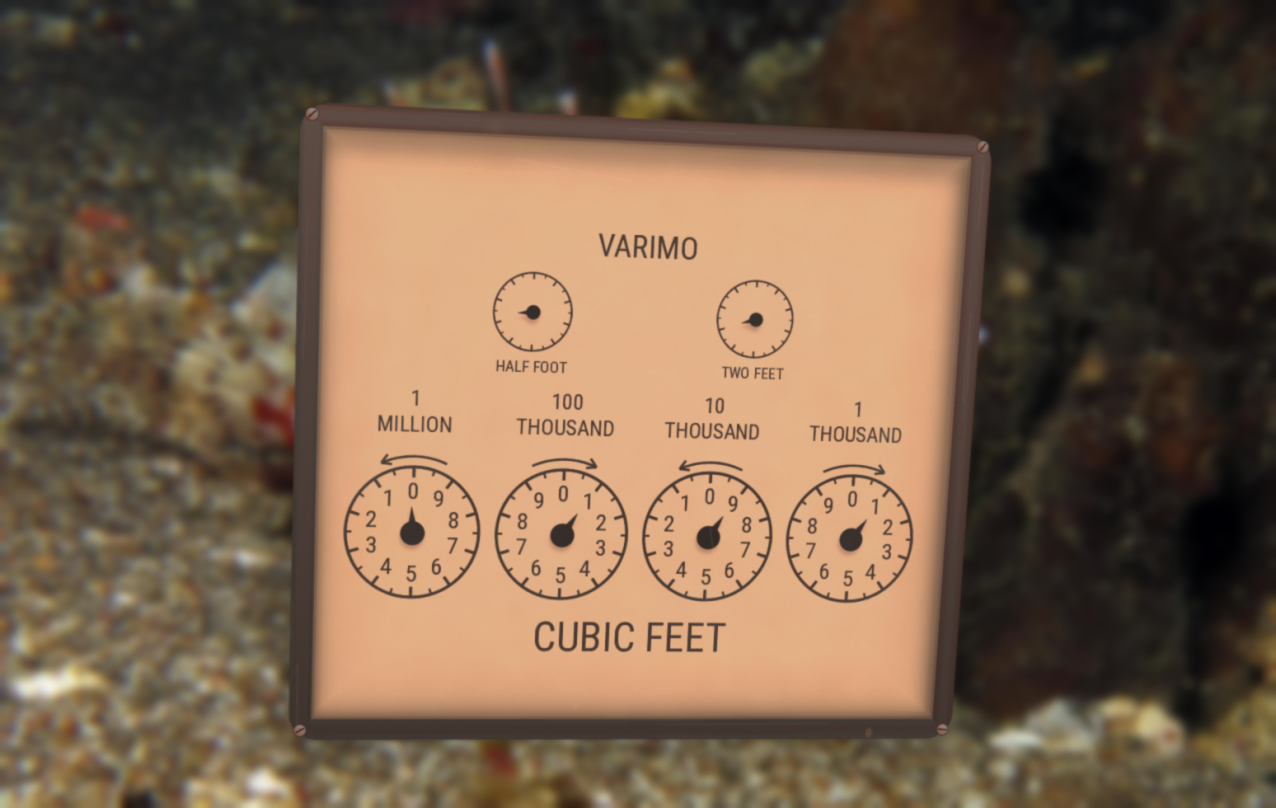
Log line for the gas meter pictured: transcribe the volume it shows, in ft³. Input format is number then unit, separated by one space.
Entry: 9100 ft³
